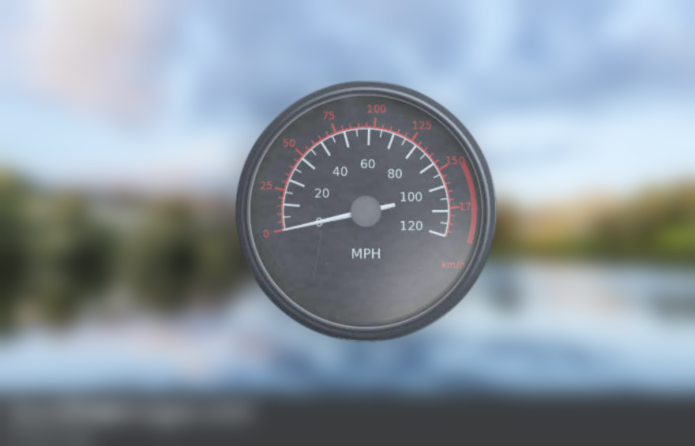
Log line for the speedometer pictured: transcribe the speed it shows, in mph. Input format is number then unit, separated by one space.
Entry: 0 mph
